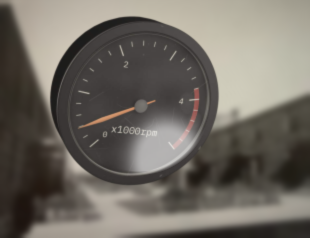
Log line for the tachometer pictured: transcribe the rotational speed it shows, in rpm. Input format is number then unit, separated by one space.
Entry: 400 rpm
